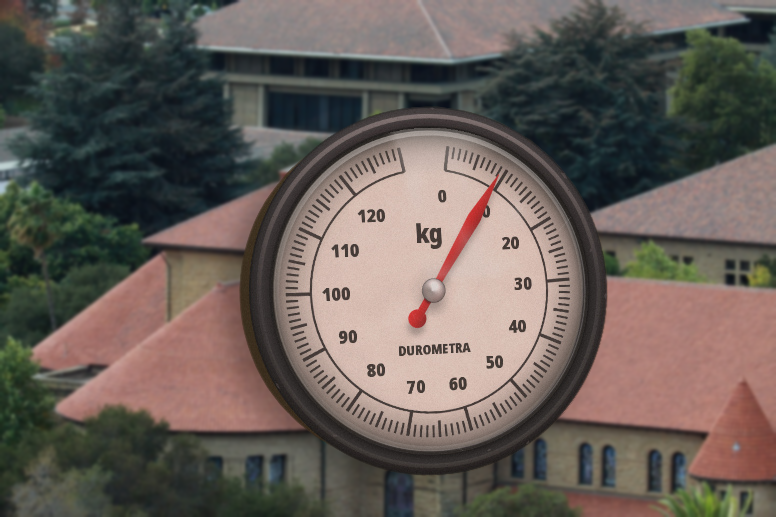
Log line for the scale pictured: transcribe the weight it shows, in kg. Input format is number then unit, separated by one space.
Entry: 9 kg
